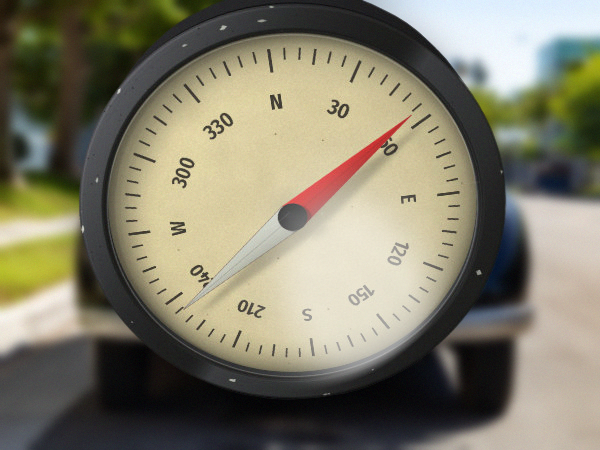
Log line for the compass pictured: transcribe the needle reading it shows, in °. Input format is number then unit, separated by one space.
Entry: 55 °
